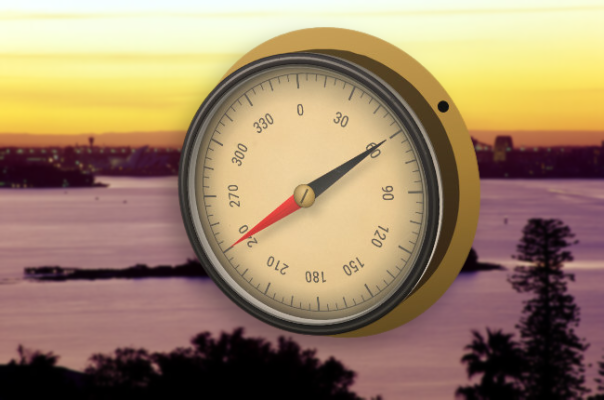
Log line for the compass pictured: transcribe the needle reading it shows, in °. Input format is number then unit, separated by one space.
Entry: 240 °
